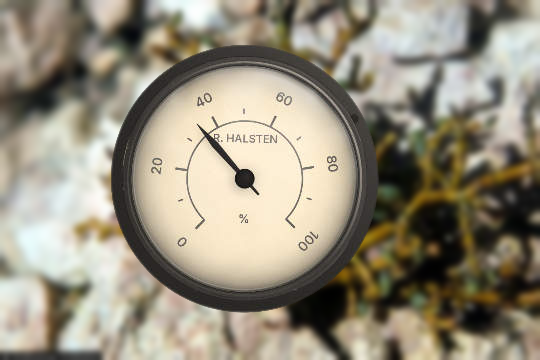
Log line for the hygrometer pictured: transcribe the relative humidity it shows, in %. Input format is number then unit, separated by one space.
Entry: 35 %
